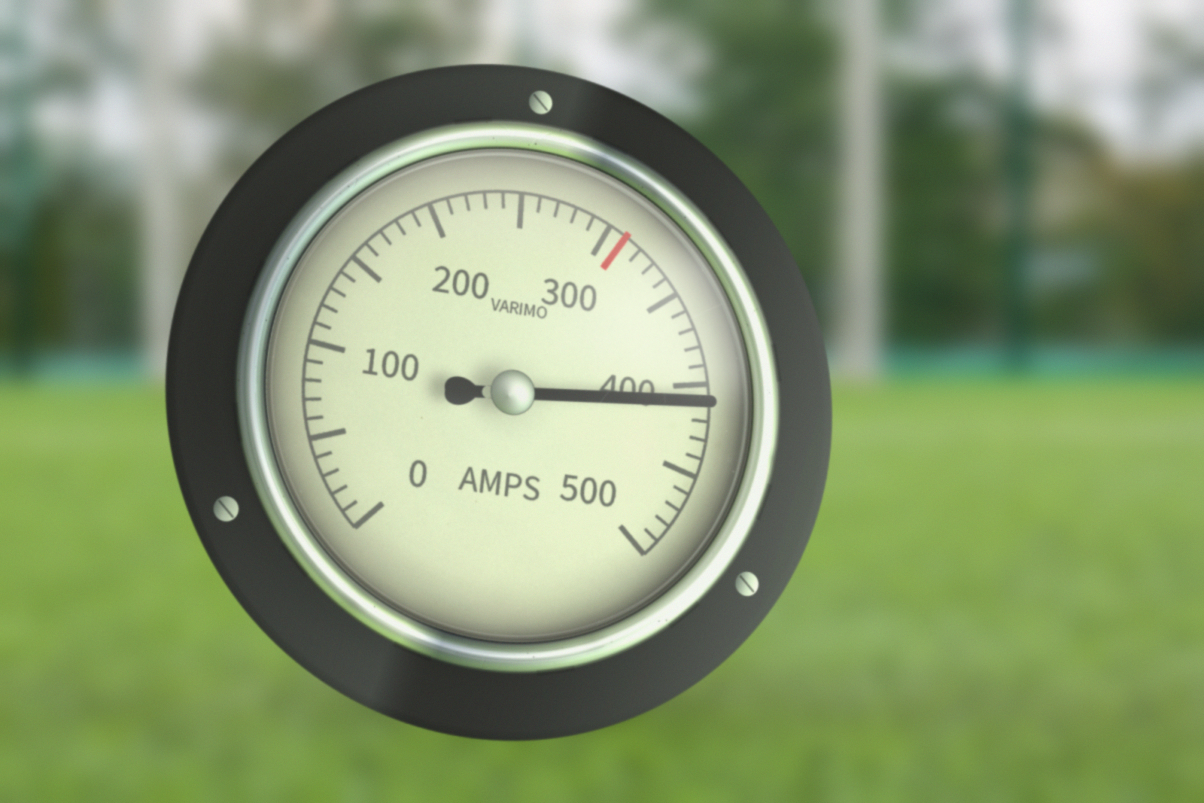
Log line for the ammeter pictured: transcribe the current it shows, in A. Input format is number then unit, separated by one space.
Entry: 410 A
